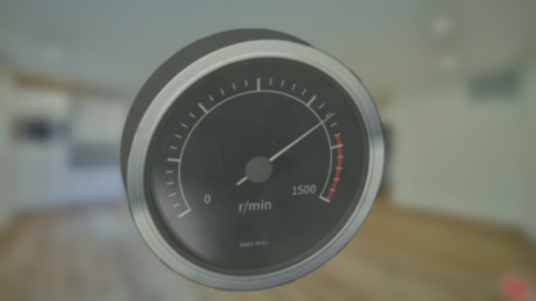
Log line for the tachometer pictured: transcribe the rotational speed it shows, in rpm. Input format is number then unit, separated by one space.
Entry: 1100 rpm
